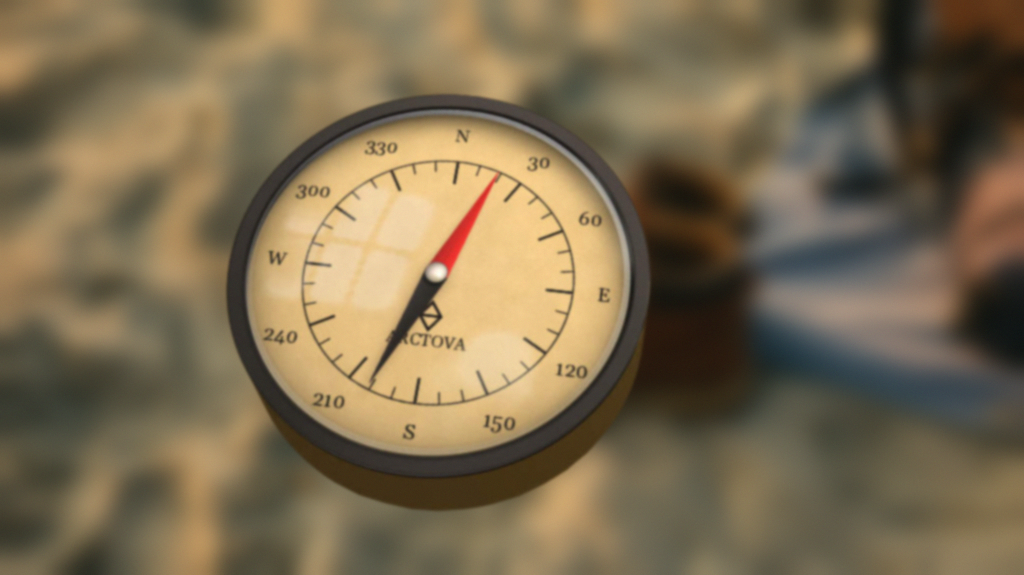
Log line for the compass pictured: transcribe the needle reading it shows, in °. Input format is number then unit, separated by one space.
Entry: 20 °
